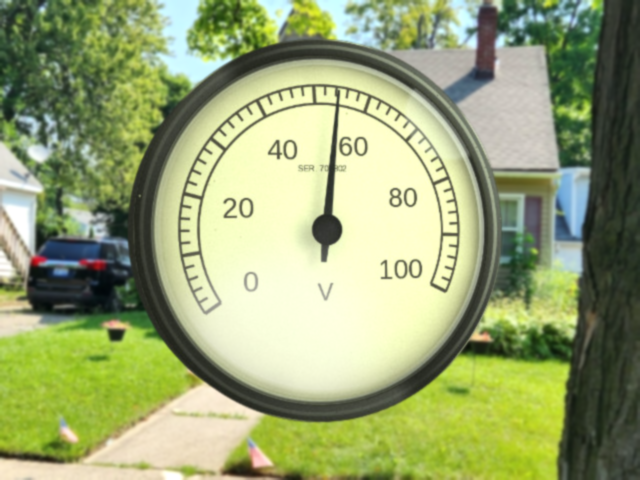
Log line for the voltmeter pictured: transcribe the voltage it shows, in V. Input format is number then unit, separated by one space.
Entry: 54 V
